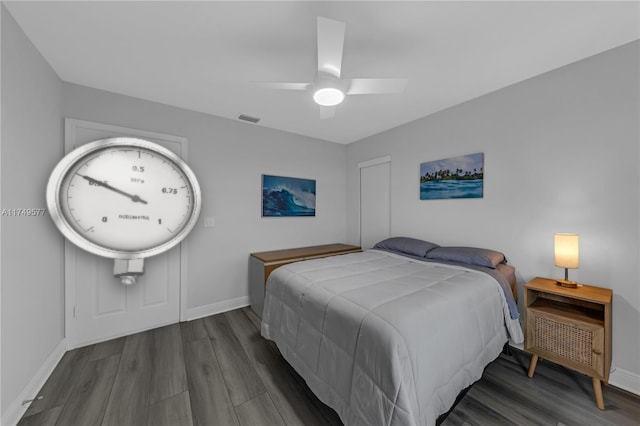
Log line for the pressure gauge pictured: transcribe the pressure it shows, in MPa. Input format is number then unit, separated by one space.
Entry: 0.25 MPa
